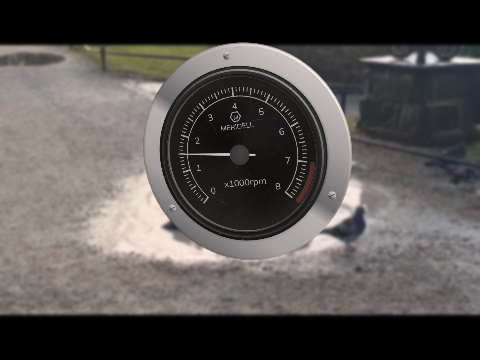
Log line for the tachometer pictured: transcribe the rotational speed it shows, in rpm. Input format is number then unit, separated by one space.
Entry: 1500 rpm
